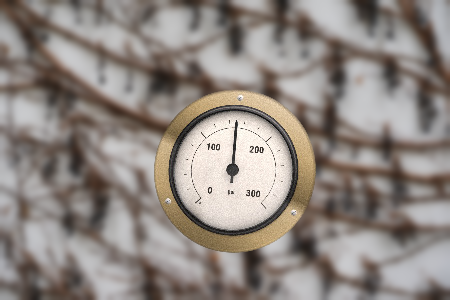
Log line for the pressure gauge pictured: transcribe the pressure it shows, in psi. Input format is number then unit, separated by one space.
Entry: 150 psi
